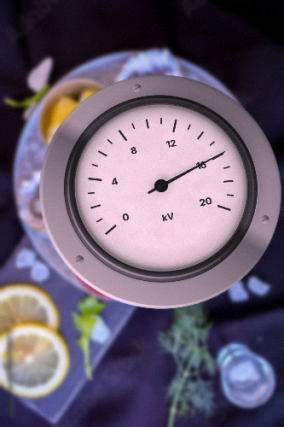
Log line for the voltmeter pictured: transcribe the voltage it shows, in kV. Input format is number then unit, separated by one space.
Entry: 16 kV
